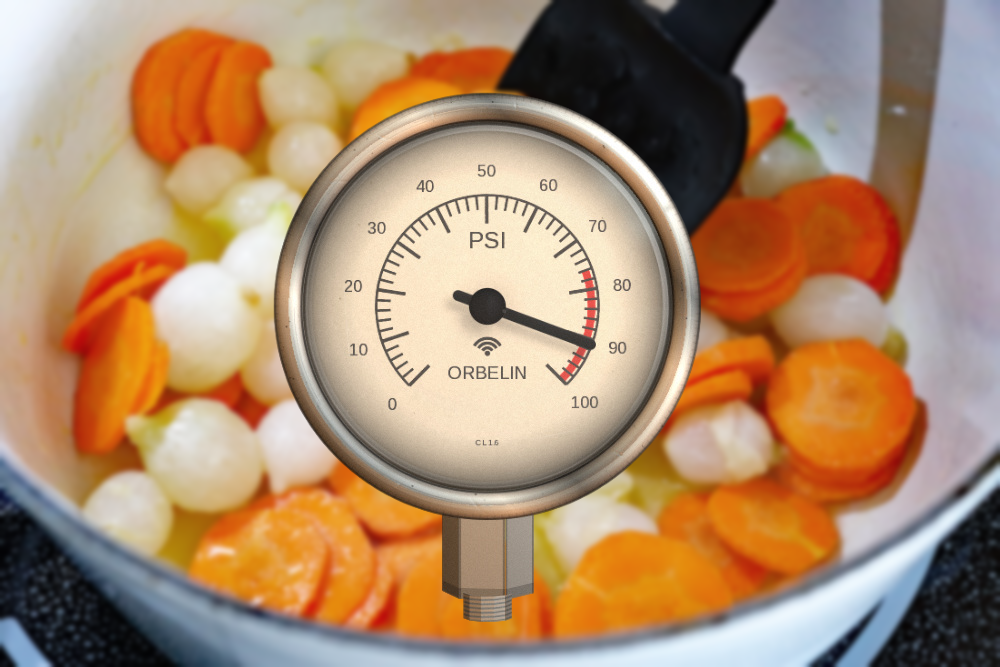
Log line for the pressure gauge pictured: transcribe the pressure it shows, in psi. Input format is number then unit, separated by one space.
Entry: 91 psi
